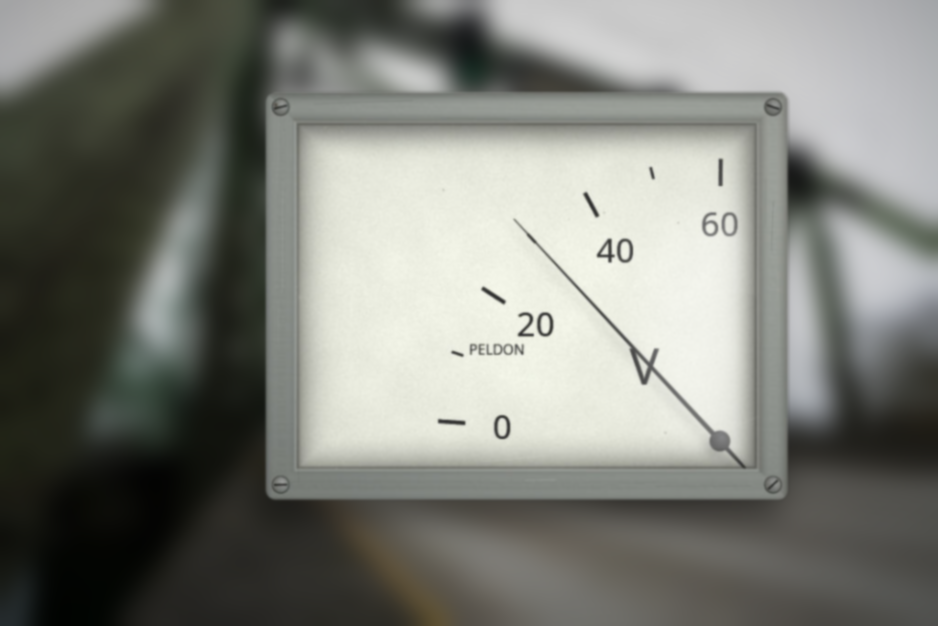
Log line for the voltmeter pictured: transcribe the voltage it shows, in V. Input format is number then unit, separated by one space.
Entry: 30 V
